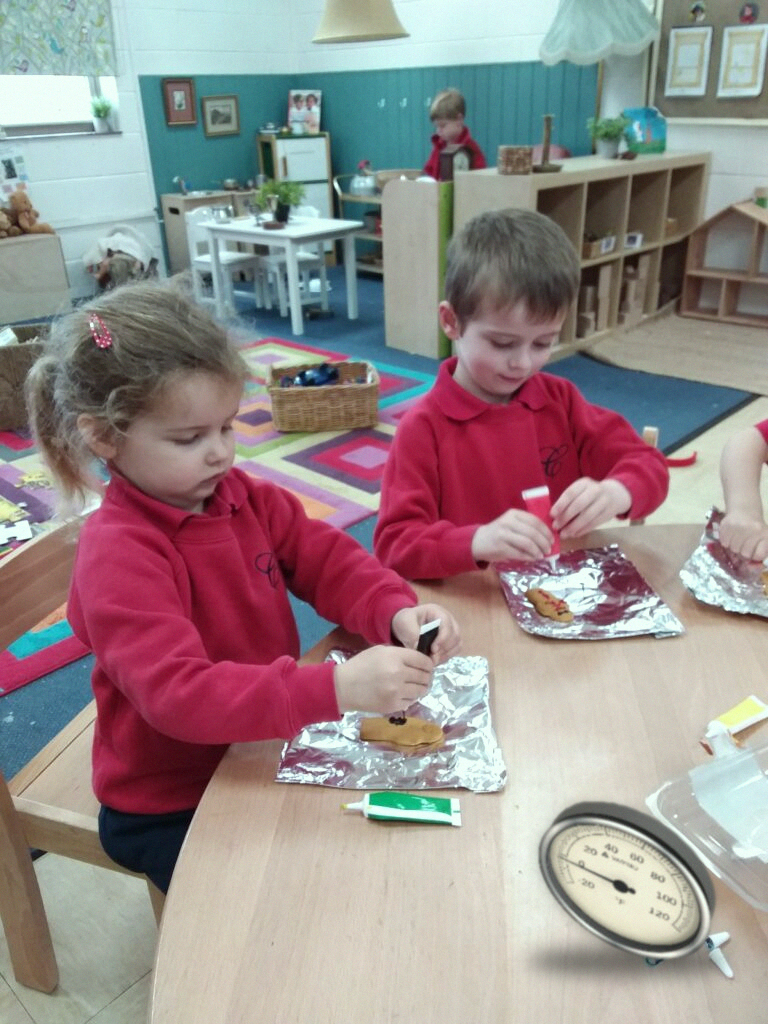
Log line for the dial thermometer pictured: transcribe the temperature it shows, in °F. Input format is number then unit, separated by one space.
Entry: 0 °F
